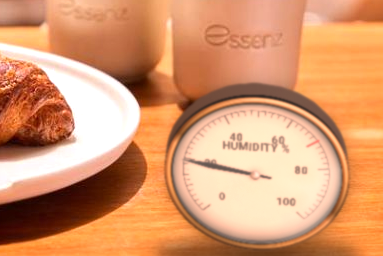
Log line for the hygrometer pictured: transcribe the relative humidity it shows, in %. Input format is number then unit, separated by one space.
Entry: 20 %
